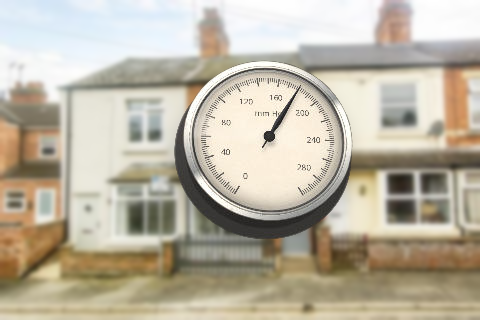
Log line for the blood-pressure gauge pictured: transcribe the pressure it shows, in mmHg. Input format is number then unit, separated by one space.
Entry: 180 mmHg
